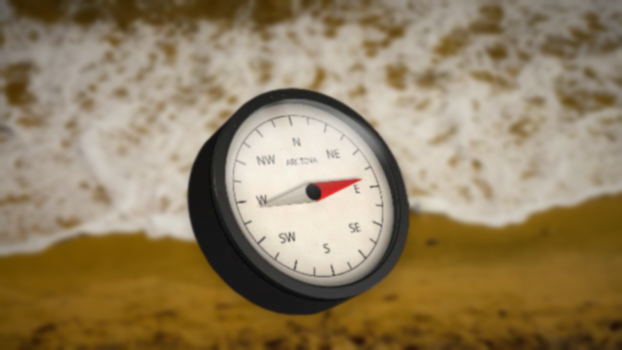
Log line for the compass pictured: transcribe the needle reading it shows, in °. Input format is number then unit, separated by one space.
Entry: 82.5 °
